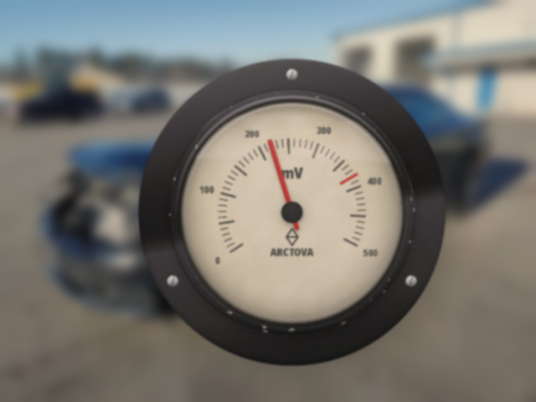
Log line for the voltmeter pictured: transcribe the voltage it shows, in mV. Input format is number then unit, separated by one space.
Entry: 220 mV
